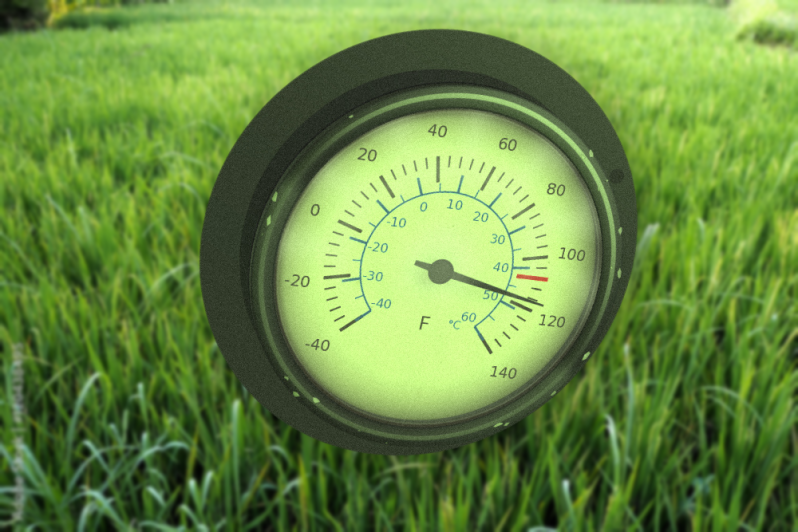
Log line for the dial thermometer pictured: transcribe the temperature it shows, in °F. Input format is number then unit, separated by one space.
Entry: 116 °F
